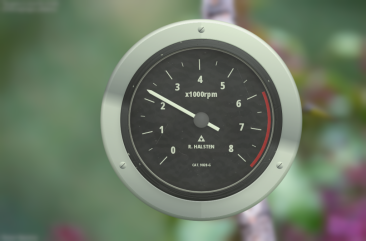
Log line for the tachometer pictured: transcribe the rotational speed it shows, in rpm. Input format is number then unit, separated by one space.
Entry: 2250 rpm
